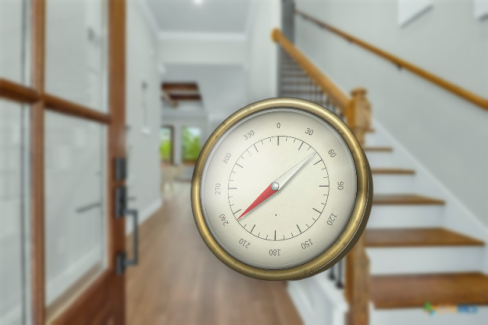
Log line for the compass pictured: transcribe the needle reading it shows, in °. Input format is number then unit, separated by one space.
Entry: 230 °
